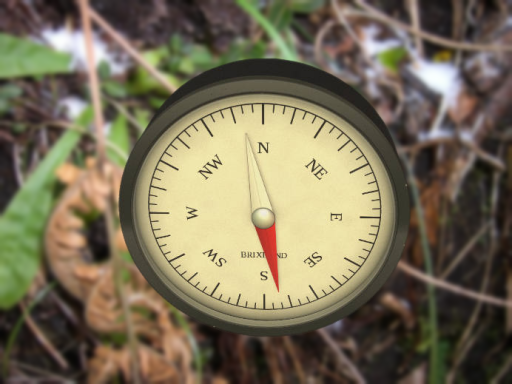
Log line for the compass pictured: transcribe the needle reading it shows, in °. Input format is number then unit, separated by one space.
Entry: 170 °
